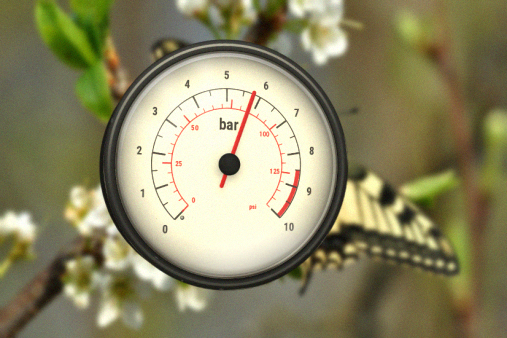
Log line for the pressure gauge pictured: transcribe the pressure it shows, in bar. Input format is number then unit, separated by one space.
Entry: 5.75 bar
